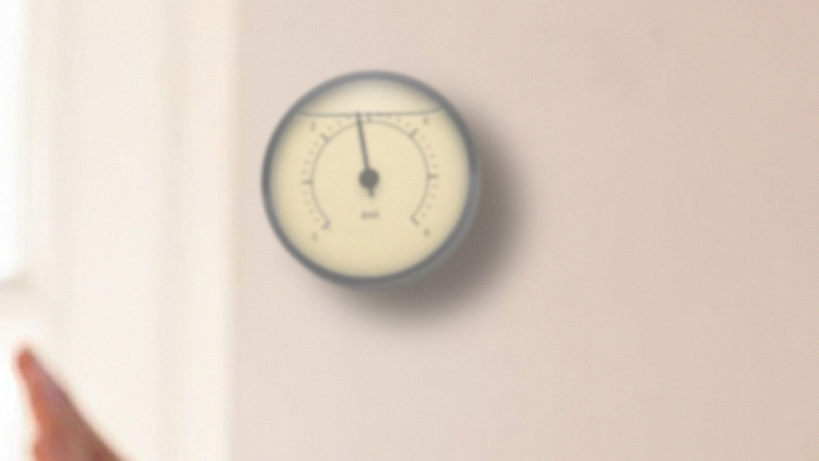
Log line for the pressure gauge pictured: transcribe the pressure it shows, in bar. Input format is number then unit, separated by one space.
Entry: 2.8 bar
